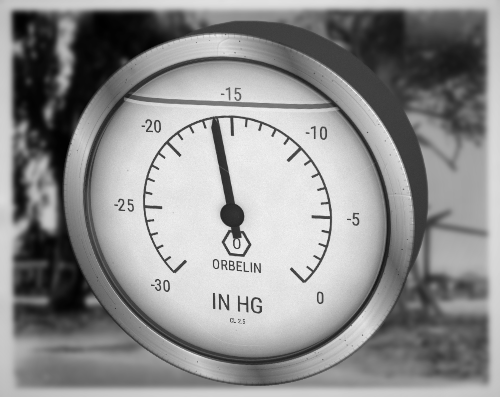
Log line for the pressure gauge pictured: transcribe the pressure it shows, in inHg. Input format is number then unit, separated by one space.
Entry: -16 inHg
